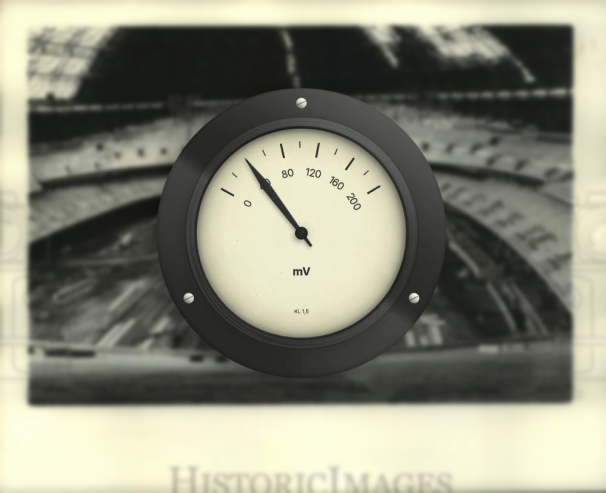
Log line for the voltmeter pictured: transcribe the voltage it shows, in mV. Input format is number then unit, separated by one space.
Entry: 40 mV
